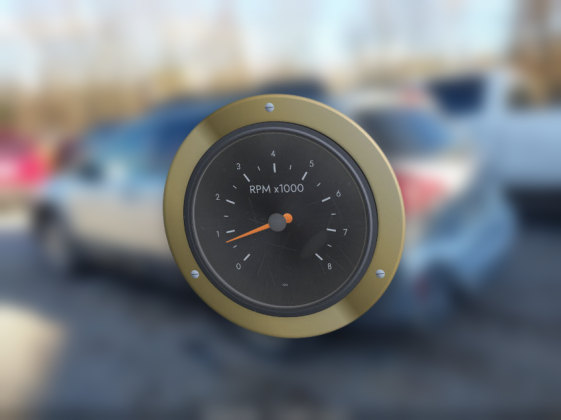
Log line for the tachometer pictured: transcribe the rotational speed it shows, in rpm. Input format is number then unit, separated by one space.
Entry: 750 rpm
